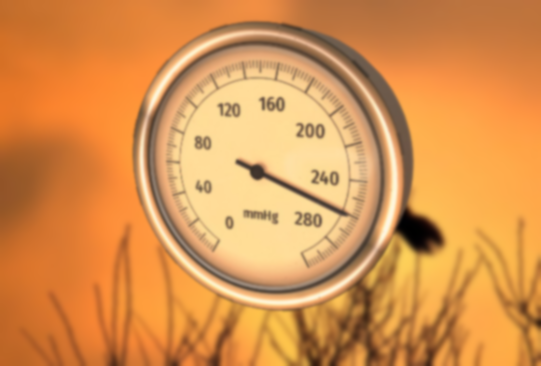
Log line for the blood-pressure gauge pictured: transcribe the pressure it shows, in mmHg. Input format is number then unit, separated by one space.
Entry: 260 mmHg
